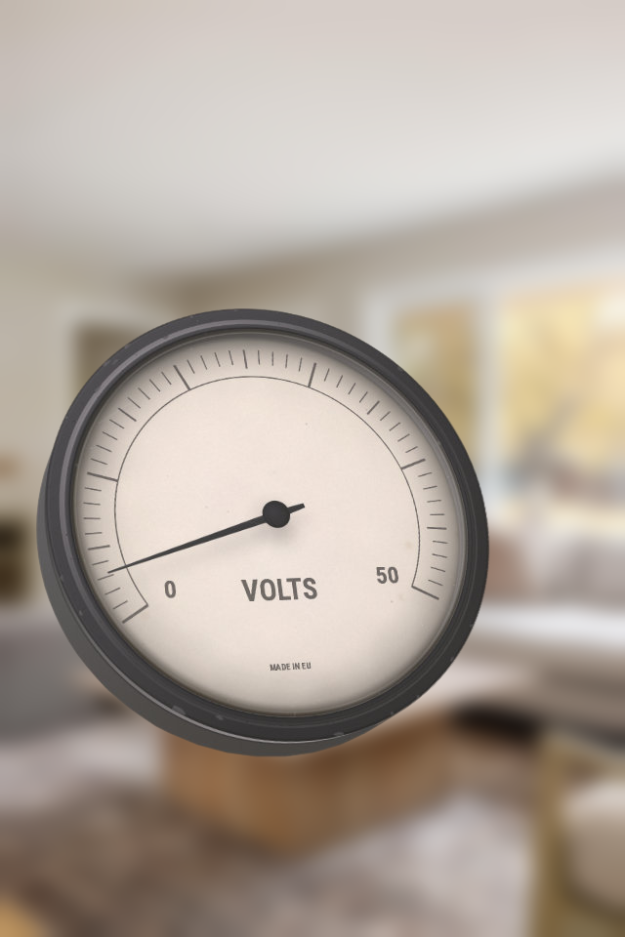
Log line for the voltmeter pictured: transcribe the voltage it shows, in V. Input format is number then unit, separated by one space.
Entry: 3 V
